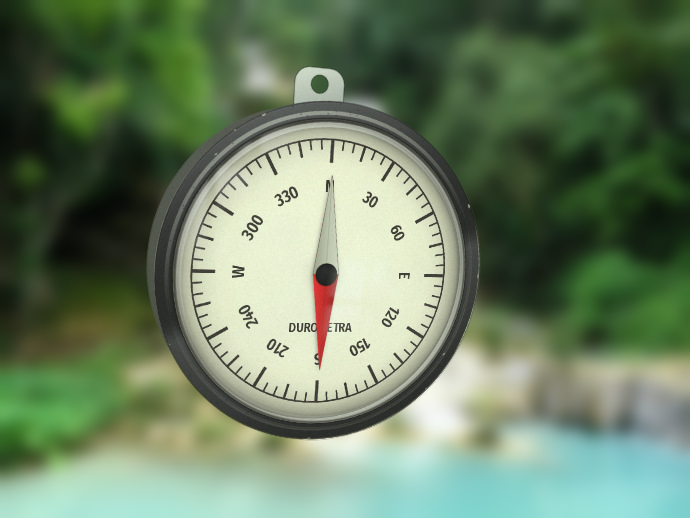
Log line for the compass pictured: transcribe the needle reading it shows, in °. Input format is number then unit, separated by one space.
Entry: 180 °
